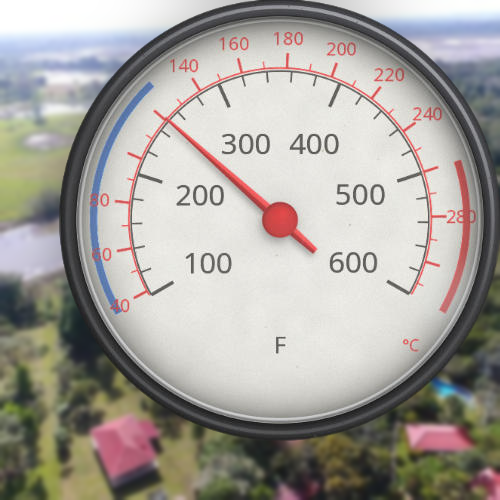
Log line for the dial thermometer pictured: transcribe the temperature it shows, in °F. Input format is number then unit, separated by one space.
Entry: 250 °F
